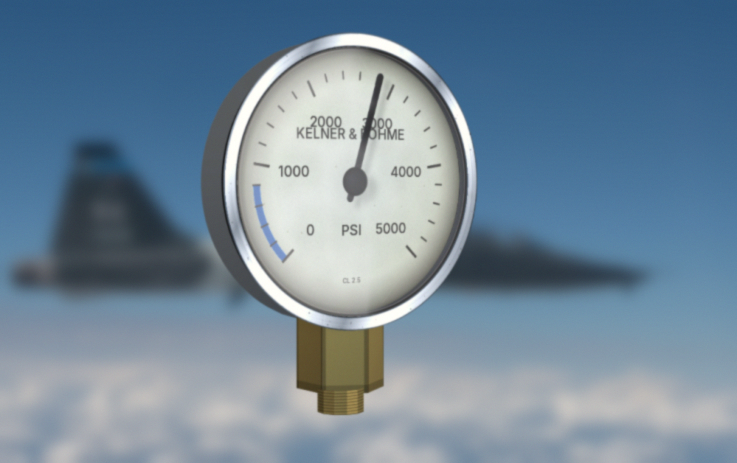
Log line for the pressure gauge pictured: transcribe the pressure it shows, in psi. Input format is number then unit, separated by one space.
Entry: 2800 psi
